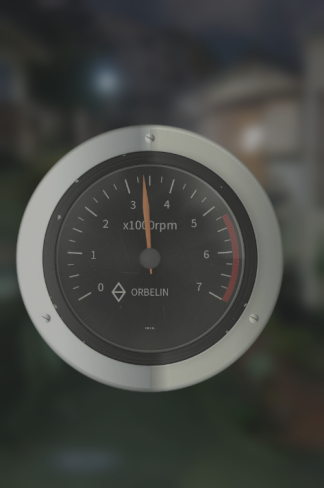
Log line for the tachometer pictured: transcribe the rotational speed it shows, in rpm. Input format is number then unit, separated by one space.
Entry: 3375 rpm
